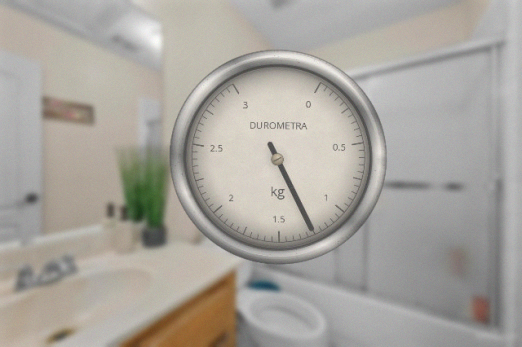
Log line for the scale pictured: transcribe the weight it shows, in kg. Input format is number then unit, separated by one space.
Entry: 1.25 kg
